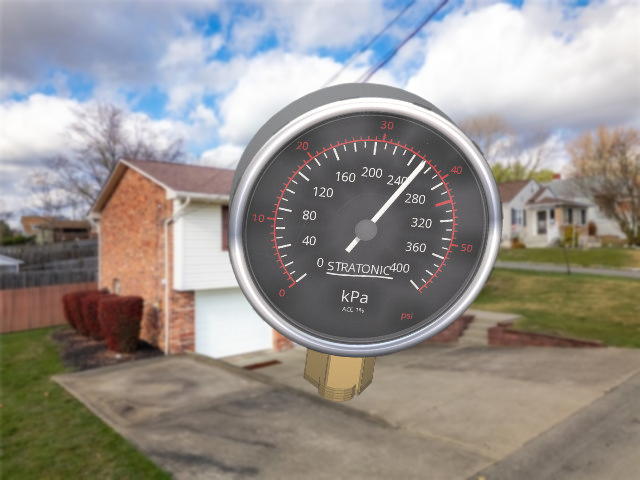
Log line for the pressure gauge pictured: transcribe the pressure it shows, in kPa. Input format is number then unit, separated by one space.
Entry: 250 kPa
